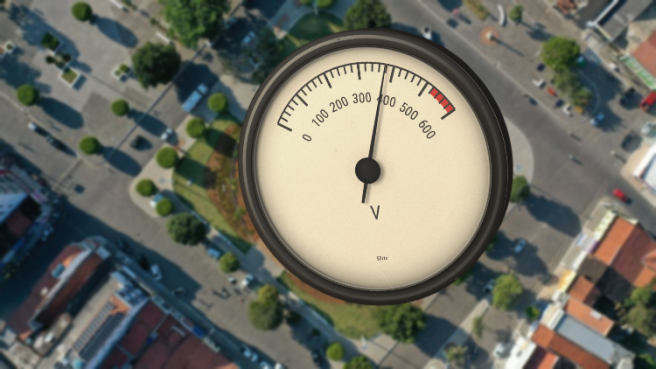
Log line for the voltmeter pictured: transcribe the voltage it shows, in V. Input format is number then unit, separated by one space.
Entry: 380 V
